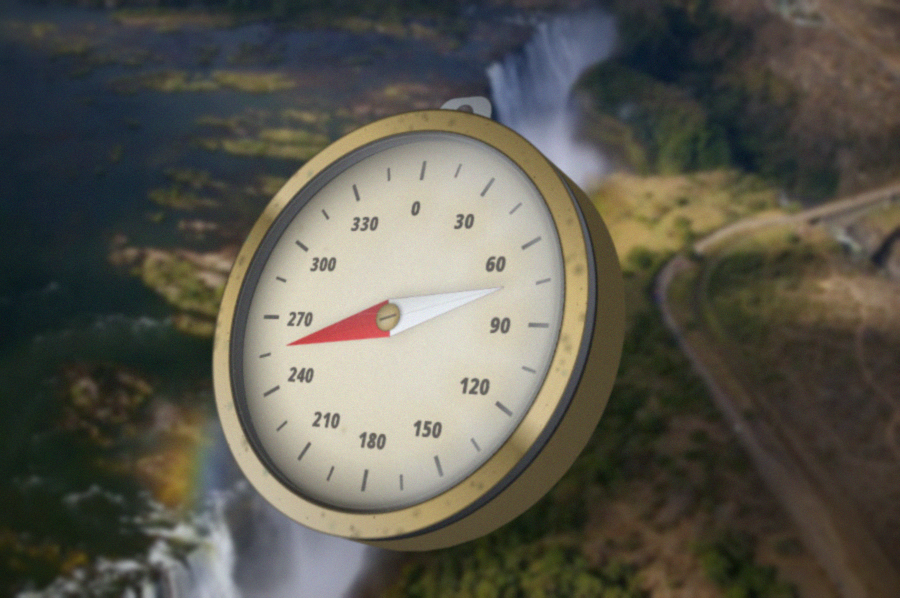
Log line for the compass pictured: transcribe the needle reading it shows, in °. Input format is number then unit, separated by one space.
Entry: 255 °
